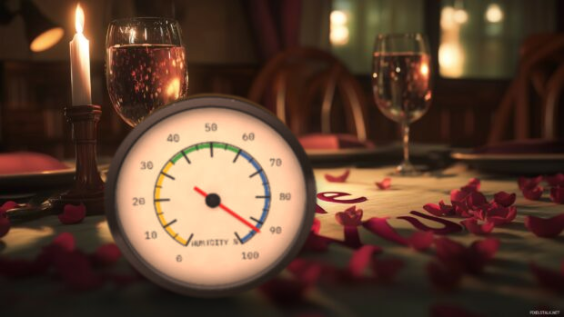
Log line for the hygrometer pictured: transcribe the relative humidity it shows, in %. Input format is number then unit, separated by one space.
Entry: 92.5 %
